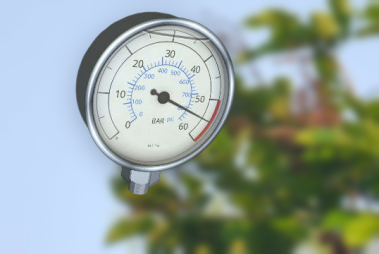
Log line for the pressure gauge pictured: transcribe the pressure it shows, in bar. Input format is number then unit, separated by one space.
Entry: 55 bar
